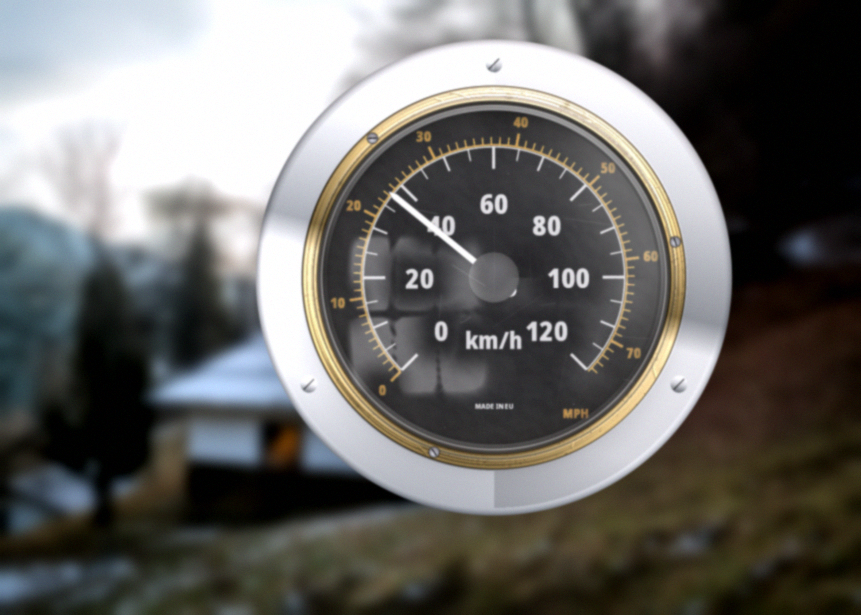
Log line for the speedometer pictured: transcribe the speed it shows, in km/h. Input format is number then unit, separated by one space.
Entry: 37.5 km/h
